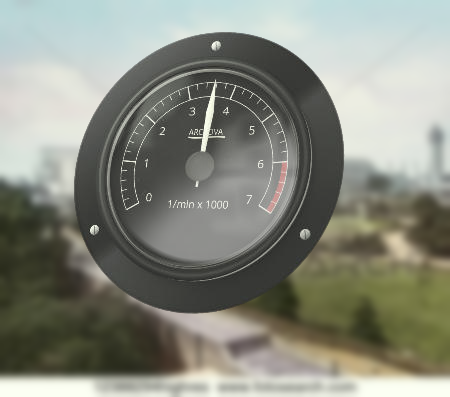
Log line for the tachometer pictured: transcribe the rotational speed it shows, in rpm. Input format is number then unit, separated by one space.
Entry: 3600 rpm
